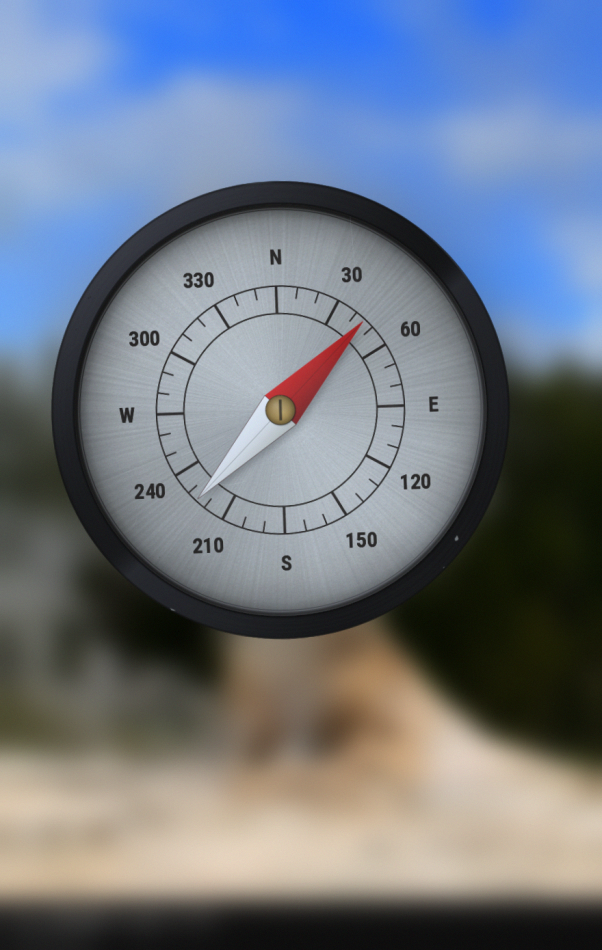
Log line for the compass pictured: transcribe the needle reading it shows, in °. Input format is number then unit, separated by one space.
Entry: 45 °
